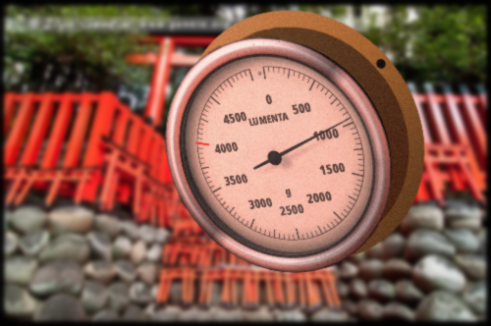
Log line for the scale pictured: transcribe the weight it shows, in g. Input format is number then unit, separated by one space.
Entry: 950 g
